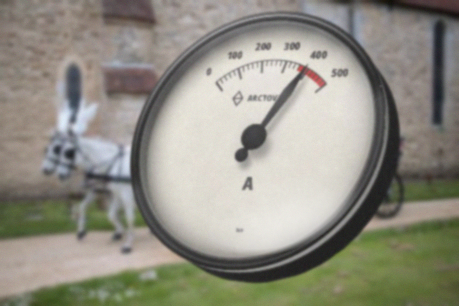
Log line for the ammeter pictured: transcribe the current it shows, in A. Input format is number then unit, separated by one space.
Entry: 400 A
